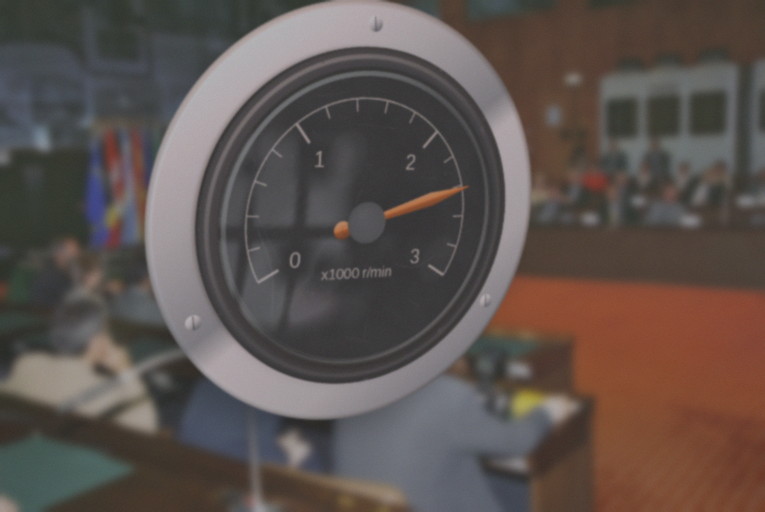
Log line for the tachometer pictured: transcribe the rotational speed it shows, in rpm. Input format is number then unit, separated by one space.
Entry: 2400 rpm
